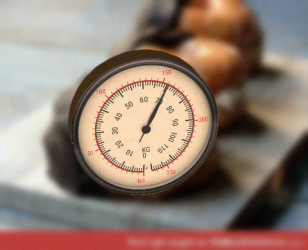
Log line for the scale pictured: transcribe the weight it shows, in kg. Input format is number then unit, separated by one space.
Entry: 70 kg
